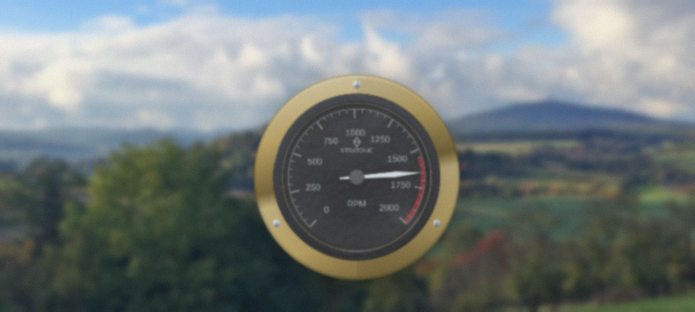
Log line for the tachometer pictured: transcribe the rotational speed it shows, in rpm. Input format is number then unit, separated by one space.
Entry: 1650 rpm
